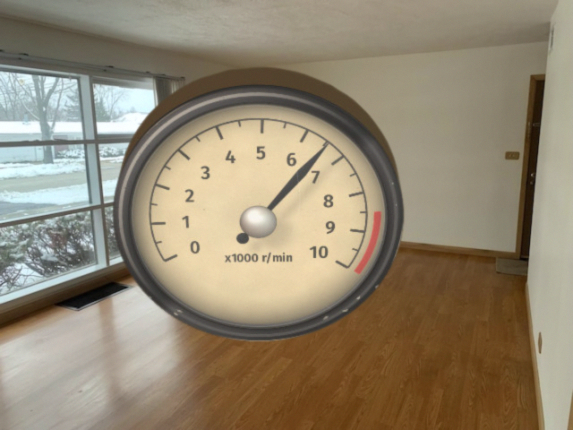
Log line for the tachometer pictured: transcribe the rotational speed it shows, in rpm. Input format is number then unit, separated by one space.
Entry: 6500 rpm
